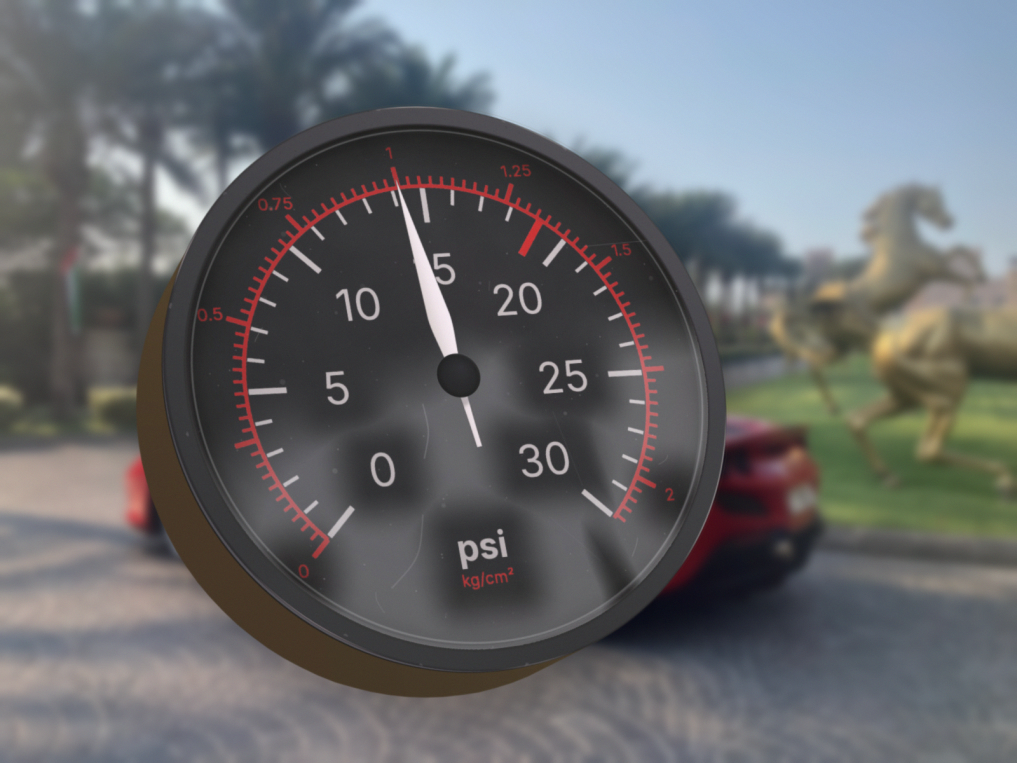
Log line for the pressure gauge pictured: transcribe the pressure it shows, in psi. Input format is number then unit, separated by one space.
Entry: 14 psi
